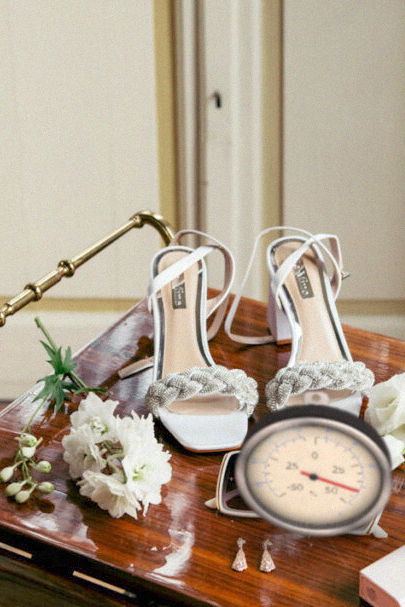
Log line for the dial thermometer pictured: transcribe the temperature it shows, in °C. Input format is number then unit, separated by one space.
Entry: 40 °C
